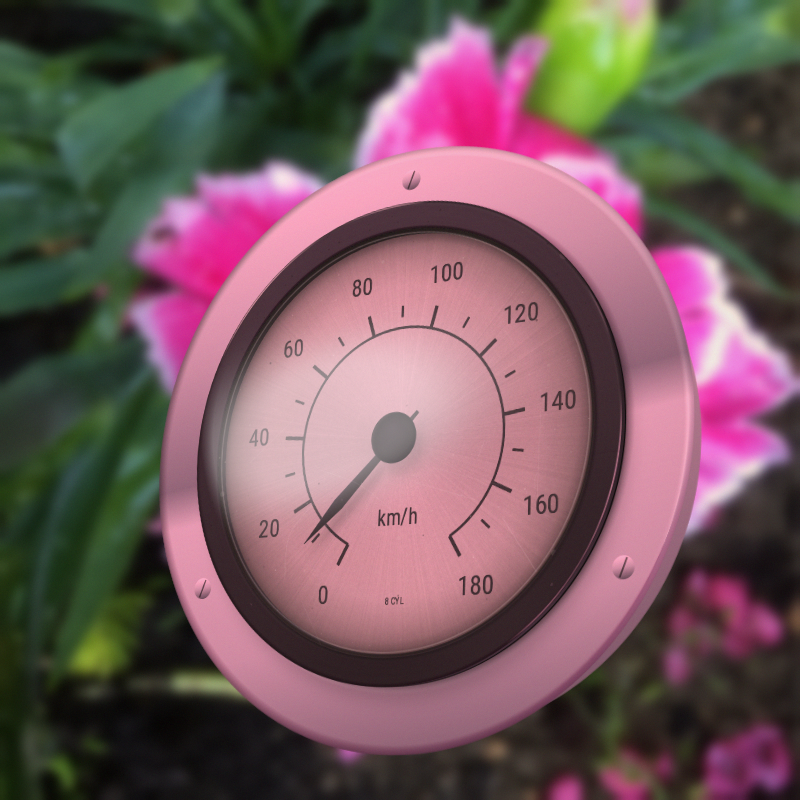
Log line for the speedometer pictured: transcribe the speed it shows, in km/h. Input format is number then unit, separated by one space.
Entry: 10 km/h
